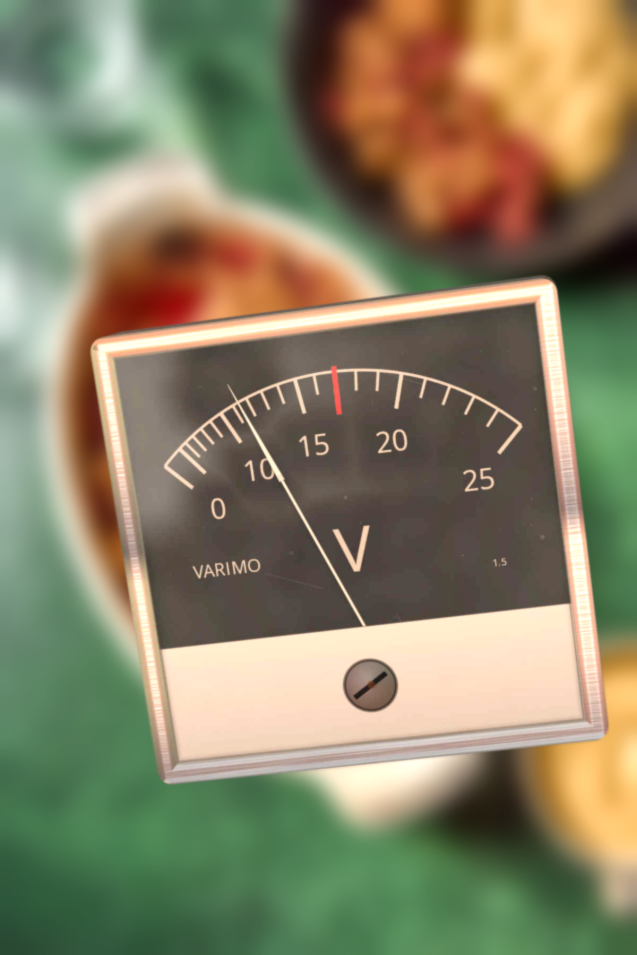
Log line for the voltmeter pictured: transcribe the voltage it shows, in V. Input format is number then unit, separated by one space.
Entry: 11.5 V
